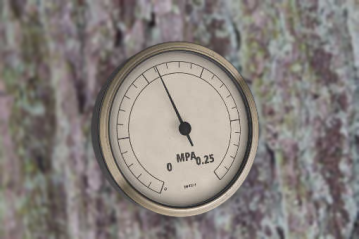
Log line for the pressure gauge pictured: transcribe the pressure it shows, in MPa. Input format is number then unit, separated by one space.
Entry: 0.11 MPa
